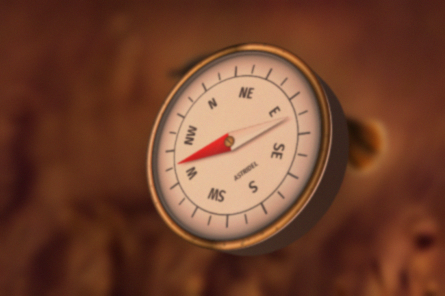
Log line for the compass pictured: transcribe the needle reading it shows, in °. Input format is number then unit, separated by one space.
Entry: 285 °
